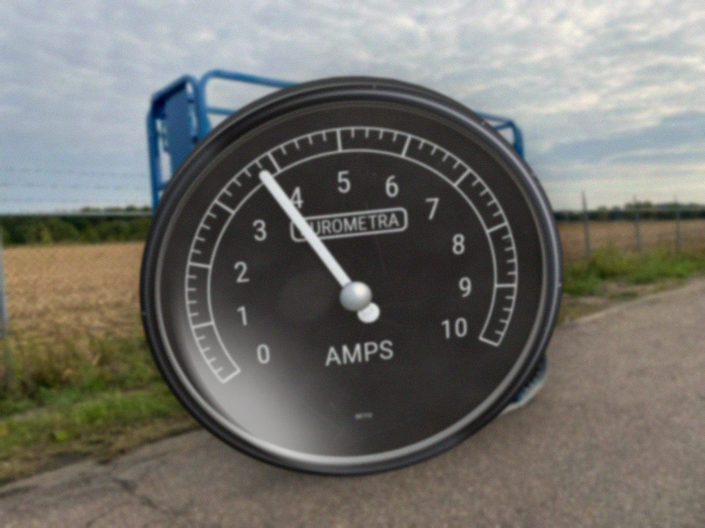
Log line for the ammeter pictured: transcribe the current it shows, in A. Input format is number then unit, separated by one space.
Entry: 3.8 A
